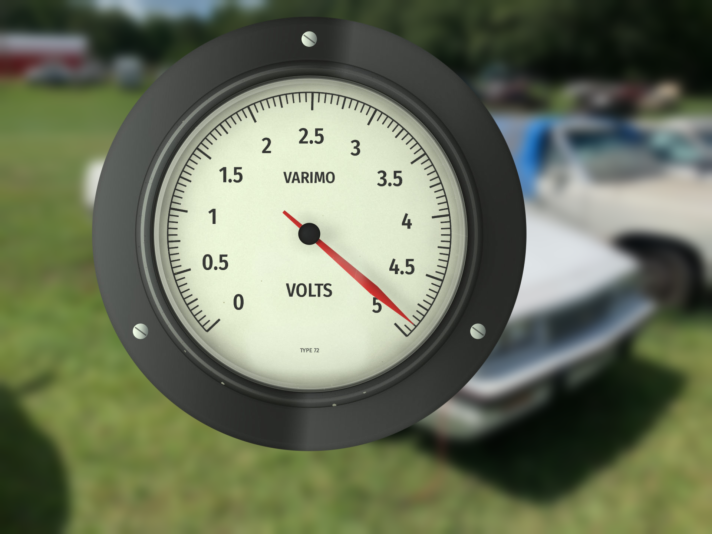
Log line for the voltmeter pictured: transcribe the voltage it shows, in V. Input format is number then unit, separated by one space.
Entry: 4.9 V
